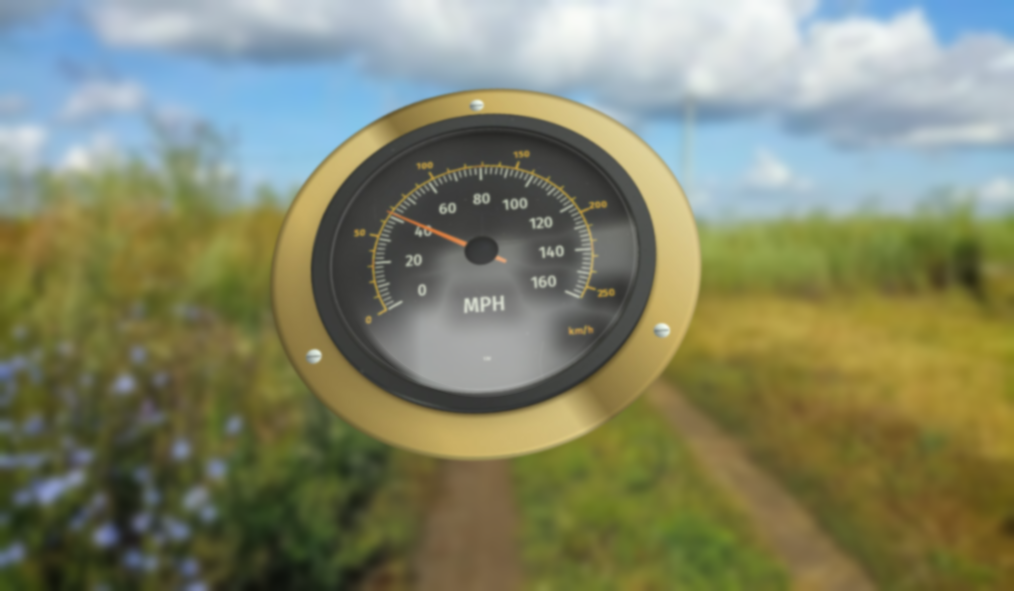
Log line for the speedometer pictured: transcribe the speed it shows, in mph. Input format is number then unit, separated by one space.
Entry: 40 mph
